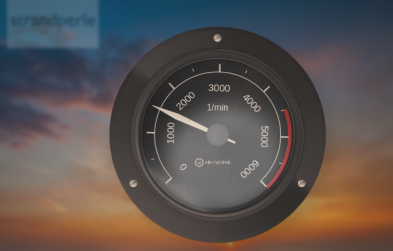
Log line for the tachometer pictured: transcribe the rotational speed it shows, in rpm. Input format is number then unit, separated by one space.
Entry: 1500 rpm
